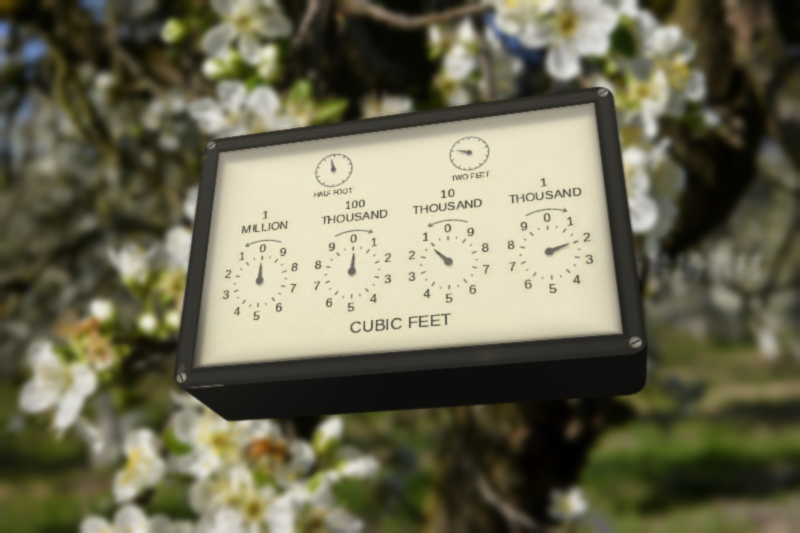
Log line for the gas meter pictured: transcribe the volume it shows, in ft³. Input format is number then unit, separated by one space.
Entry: 1200 ft³
